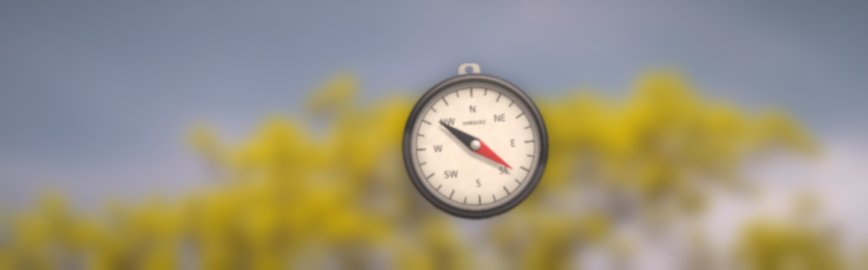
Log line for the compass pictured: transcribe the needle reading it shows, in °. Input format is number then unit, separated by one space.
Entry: 127.5 °
